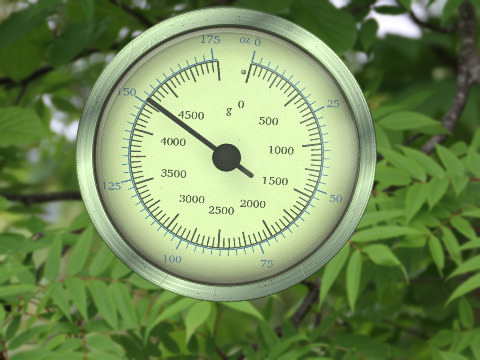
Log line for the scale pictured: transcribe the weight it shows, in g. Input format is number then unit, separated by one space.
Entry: 4300 g
